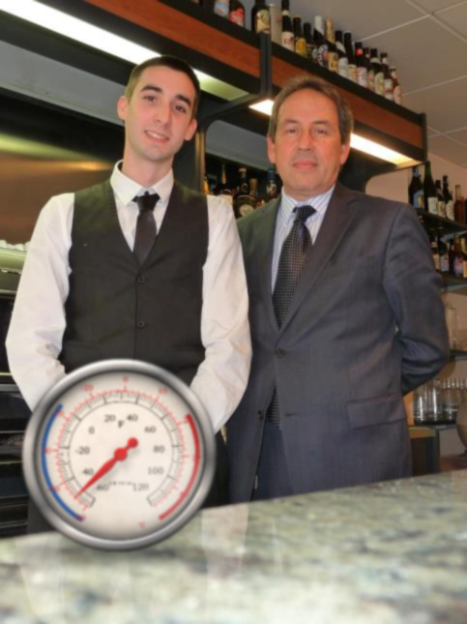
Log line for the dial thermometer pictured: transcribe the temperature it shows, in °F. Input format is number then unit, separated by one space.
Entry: -50 °F
